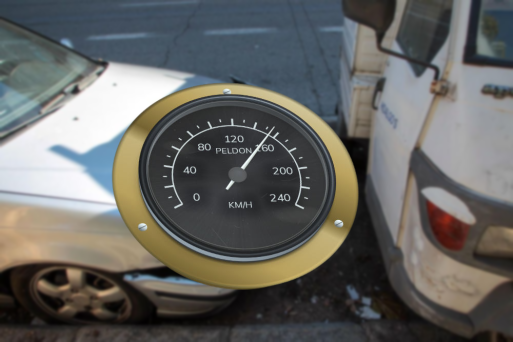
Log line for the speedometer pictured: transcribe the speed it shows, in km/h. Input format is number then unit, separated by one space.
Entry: 155 km/h
